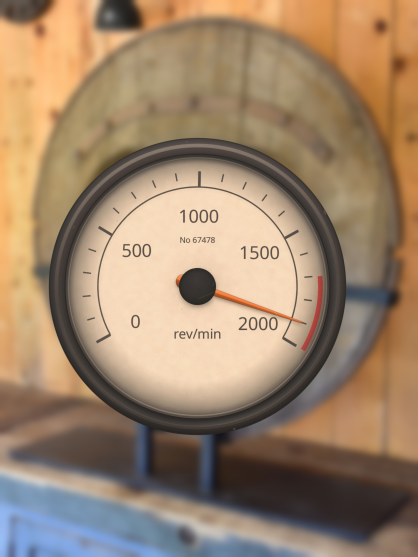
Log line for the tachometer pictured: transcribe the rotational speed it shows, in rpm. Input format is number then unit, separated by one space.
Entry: 1900 rpm
